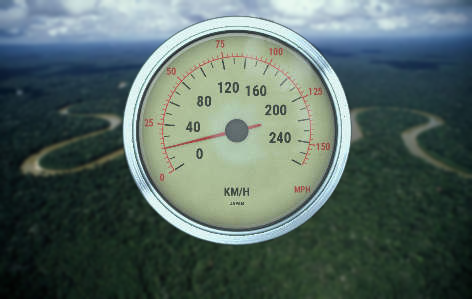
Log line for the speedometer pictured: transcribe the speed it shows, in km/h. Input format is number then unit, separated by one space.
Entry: 20 km/h
